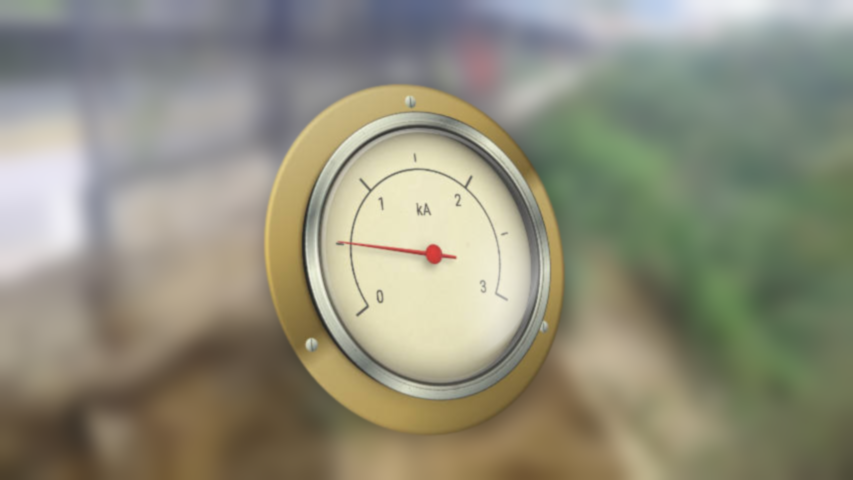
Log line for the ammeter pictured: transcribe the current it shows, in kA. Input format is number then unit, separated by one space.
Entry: 0.5 kA
